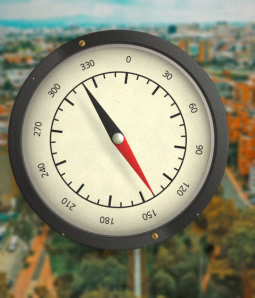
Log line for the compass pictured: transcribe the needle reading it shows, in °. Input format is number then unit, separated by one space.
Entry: 140 °
